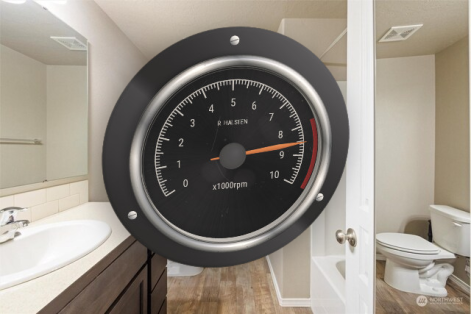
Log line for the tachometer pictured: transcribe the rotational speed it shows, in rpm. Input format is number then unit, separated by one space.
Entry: 8500 rpm
